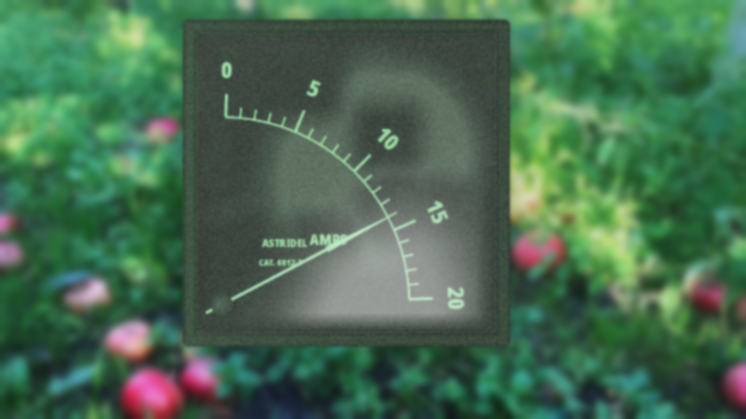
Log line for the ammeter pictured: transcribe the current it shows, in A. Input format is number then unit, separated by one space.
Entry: 14 A
